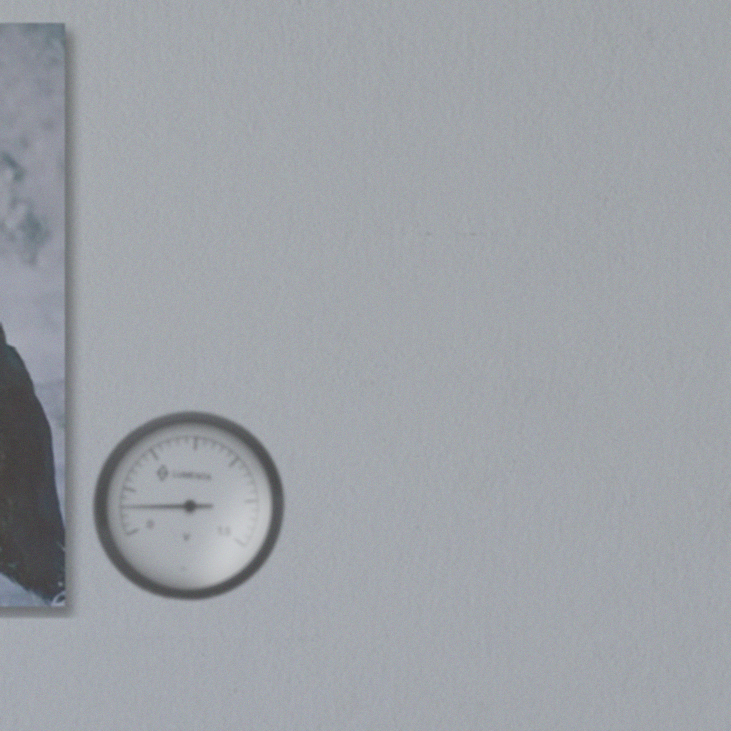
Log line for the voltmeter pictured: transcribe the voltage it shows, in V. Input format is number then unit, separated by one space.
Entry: 0.15 V
